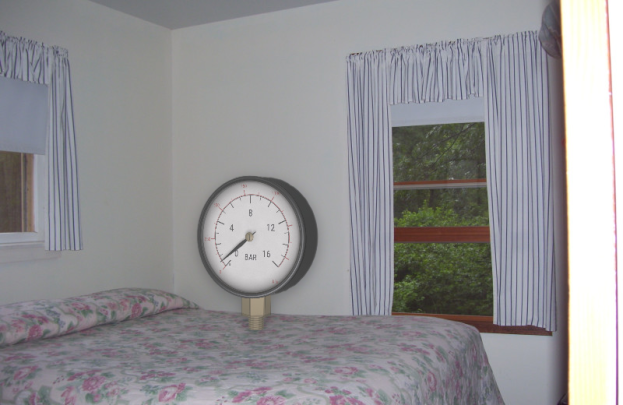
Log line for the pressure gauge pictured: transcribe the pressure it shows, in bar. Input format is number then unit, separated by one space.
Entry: 0.5 bar
